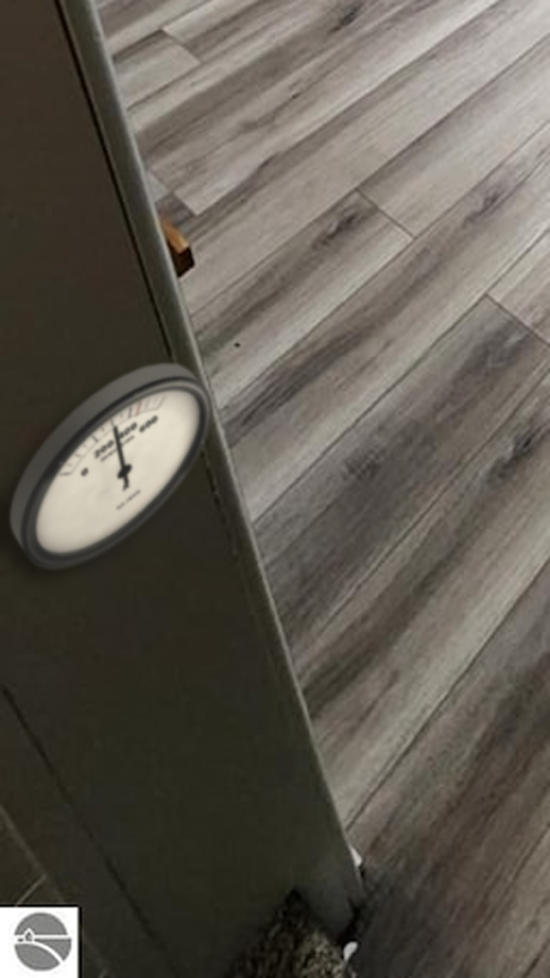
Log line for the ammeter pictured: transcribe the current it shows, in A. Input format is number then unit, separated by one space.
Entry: 300 A
